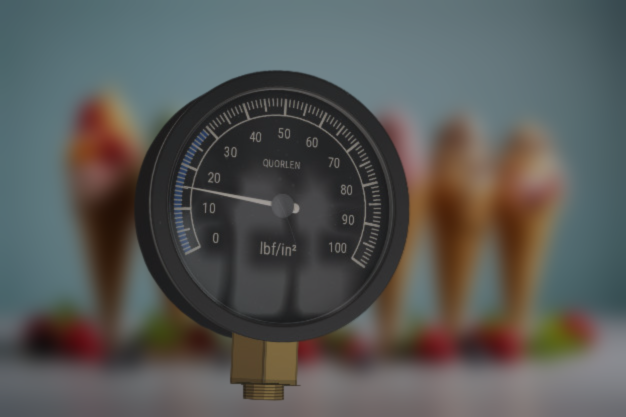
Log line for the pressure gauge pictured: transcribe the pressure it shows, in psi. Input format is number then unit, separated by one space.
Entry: 15 psi
